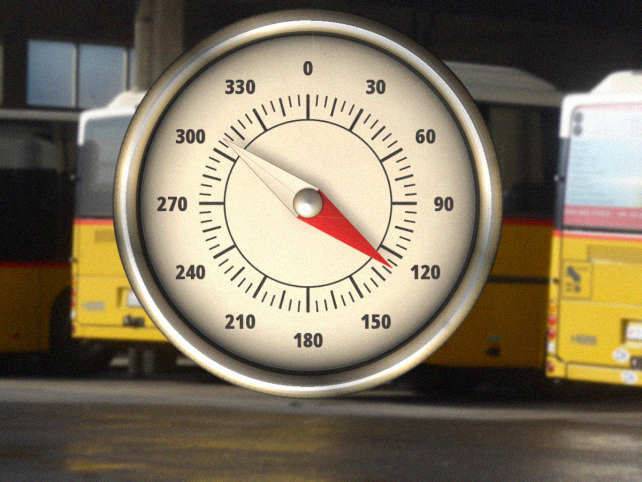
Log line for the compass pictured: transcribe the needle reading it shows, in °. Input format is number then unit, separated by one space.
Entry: 127.5 °
